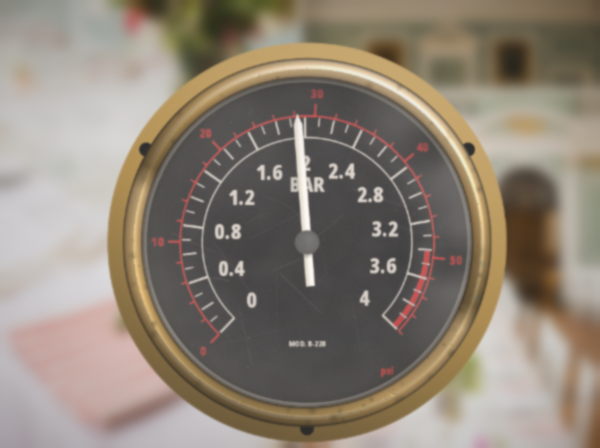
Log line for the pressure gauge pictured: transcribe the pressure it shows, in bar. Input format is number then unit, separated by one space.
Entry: 1.95 bar
